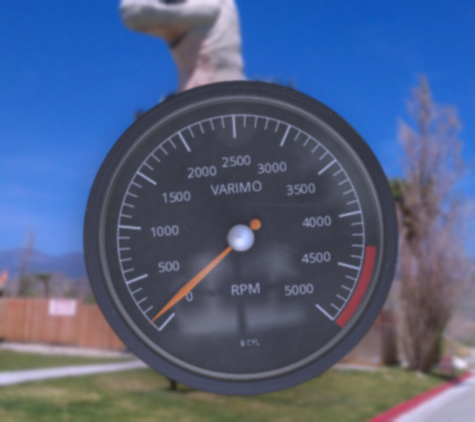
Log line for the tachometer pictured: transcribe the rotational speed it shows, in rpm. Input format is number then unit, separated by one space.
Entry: 100 rpm
